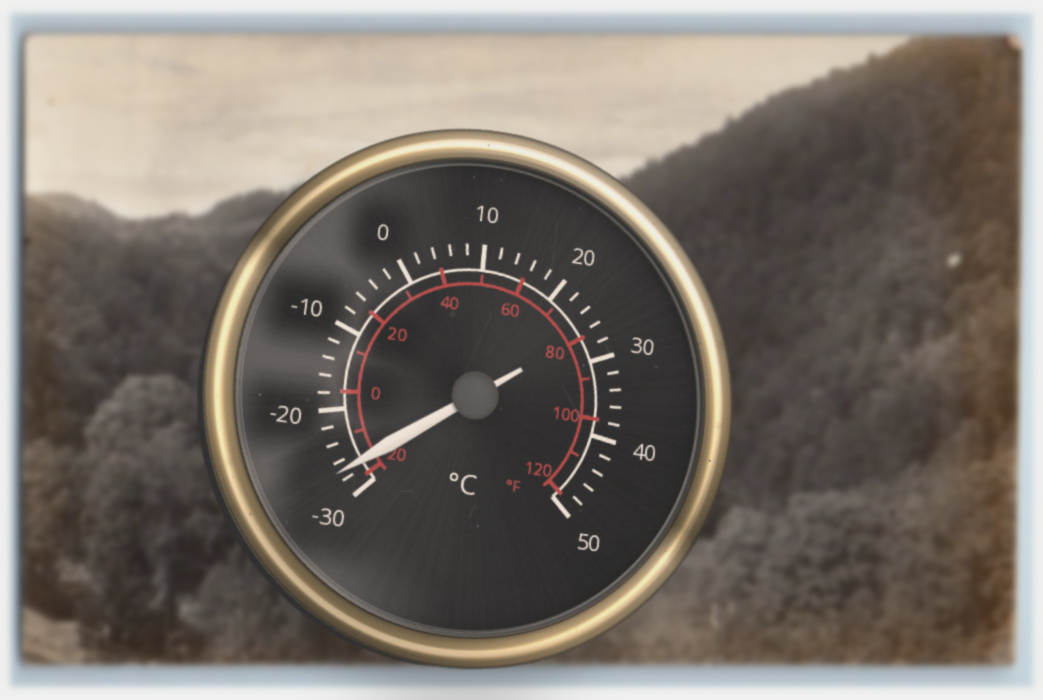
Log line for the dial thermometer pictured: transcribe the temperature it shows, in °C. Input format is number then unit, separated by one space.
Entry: -27 °C
